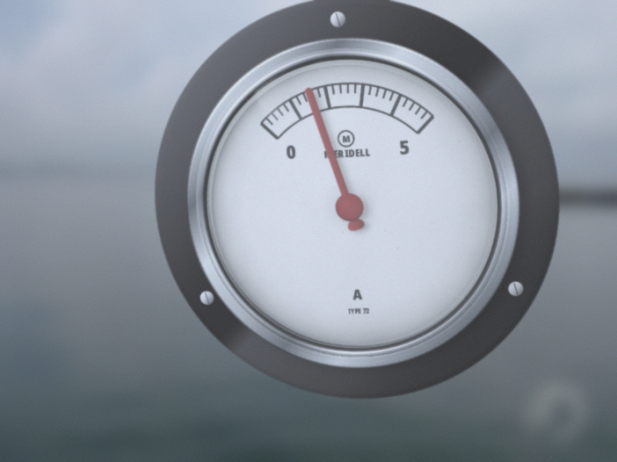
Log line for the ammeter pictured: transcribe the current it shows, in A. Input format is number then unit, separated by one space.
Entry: 1.6 A
